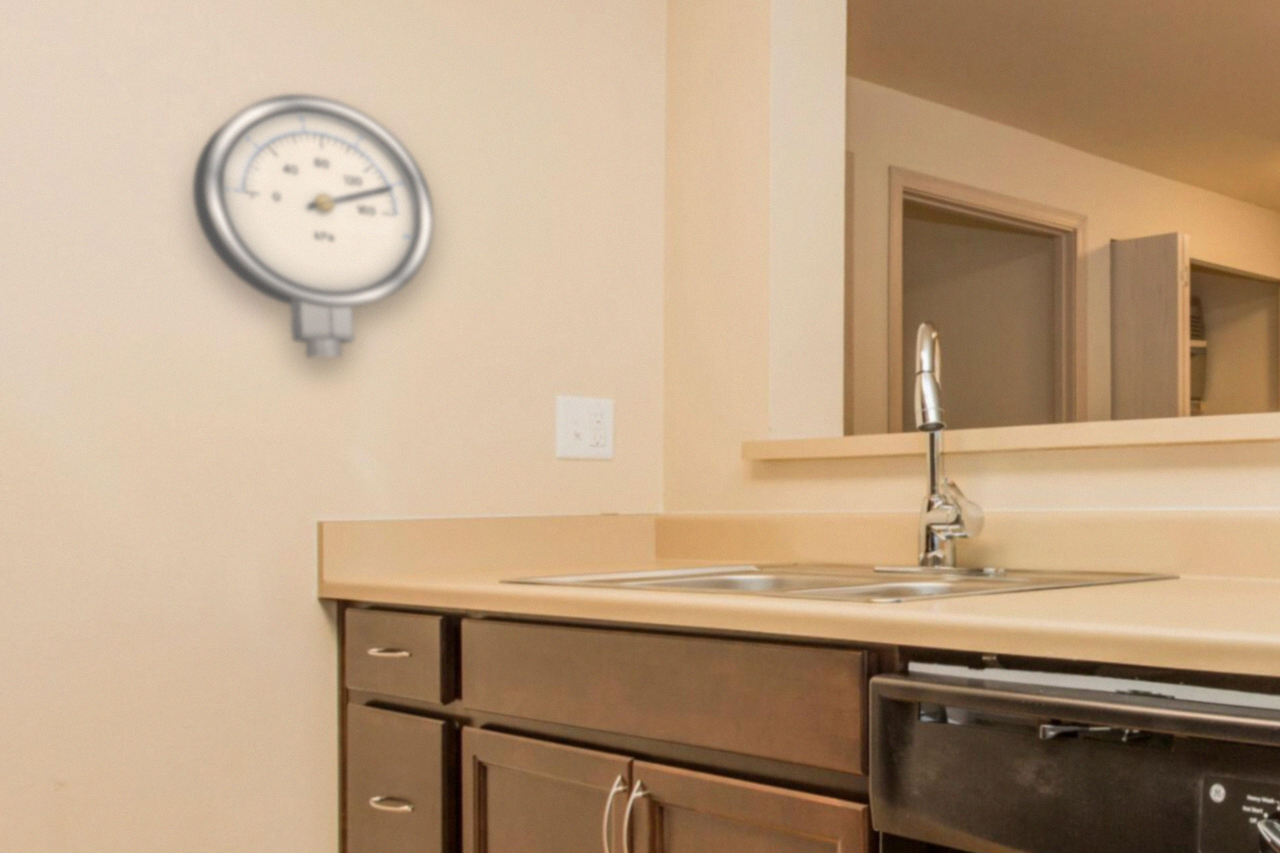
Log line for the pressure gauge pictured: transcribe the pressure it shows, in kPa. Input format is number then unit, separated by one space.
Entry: 140 kPa
